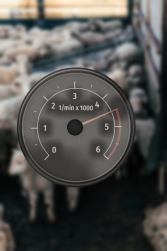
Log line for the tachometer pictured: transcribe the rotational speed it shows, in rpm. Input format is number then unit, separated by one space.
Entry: 4500 rpm
